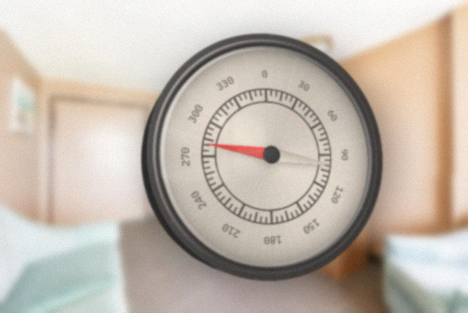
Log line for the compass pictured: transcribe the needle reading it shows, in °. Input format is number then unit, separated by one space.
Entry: 280 °
